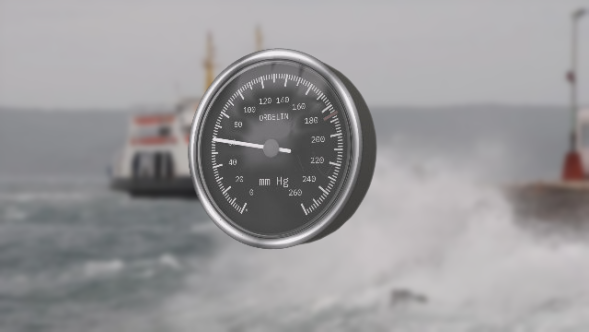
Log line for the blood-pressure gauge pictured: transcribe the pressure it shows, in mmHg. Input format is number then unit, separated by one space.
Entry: 60 mmHg
